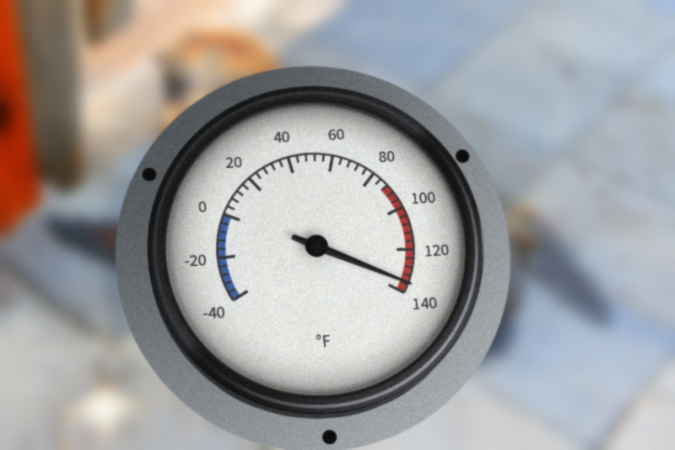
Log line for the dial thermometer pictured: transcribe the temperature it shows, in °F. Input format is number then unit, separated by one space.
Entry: 136 °F
